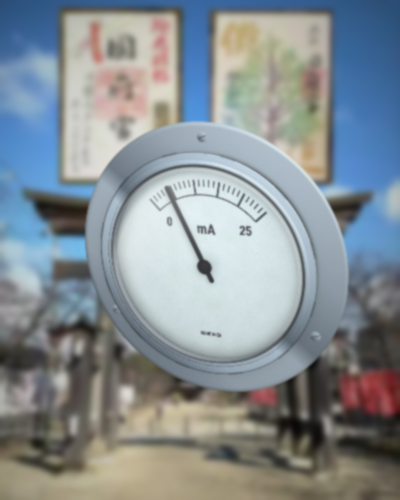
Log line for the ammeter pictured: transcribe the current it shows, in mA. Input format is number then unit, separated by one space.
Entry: 5 mA
